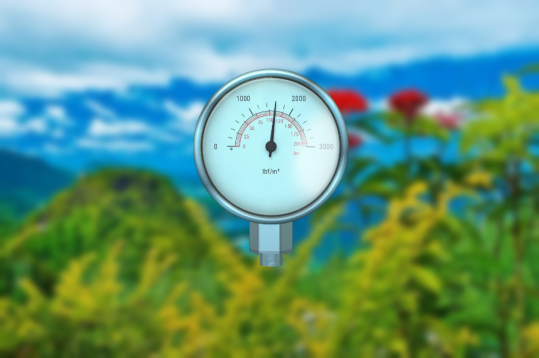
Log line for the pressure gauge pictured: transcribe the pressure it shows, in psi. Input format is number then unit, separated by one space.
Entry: 1600 psi
